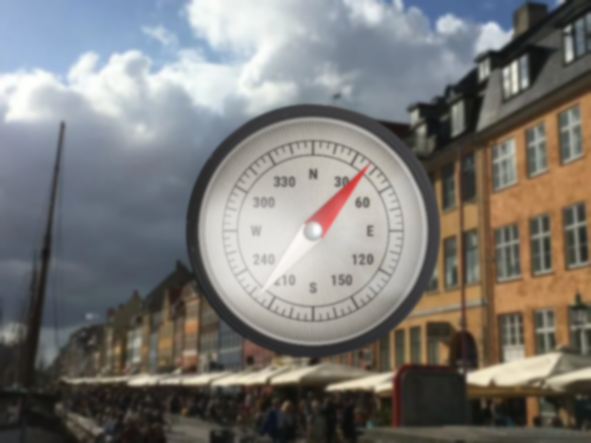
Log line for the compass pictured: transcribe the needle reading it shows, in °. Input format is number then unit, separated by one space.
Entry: 40 °
